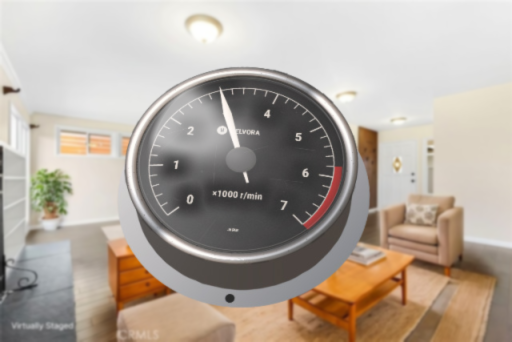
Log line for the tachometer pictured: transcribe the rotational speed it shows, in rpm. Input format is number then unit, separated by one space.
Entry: 3000 rpm
